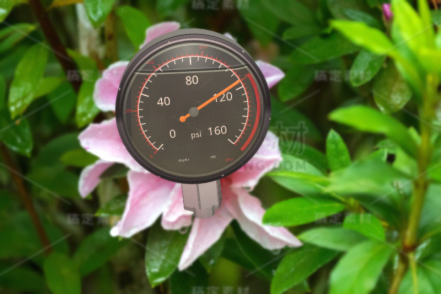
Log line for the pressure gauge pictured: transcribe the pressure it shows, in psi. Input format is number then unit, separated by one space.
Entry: 115 psi
